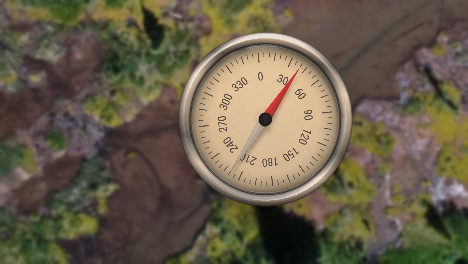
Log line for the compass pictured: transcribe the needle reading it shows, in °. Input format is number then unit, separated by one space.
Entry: 40 °
